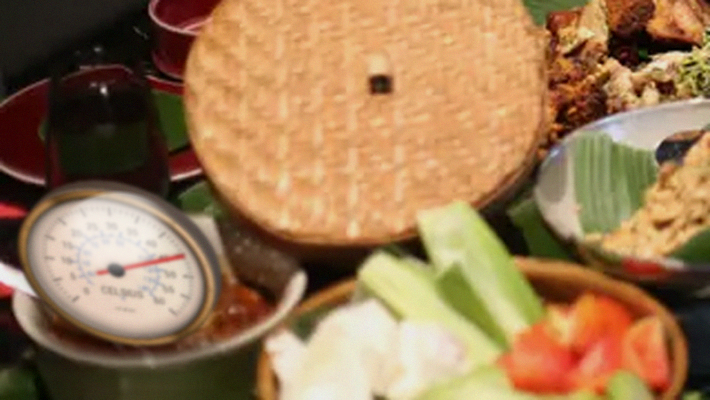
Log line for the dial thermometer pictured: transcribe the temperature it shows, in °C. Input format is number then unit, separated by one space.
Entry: 45 °C
